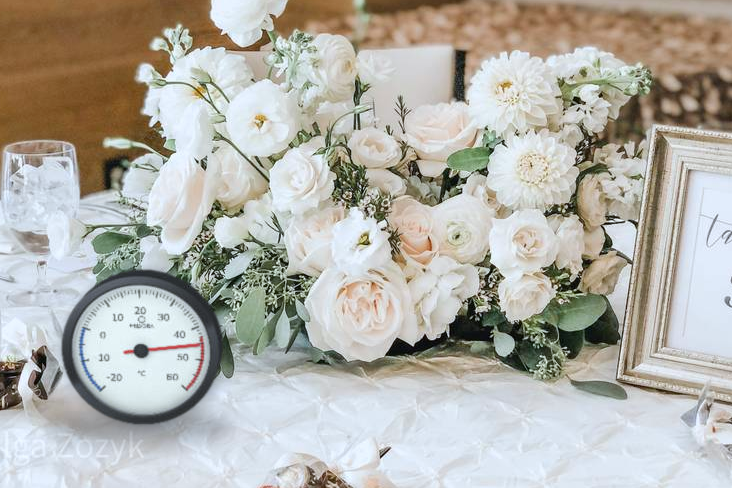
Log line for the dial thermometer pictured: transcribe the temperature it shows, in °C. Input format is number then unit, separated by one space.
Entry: 45 °C
